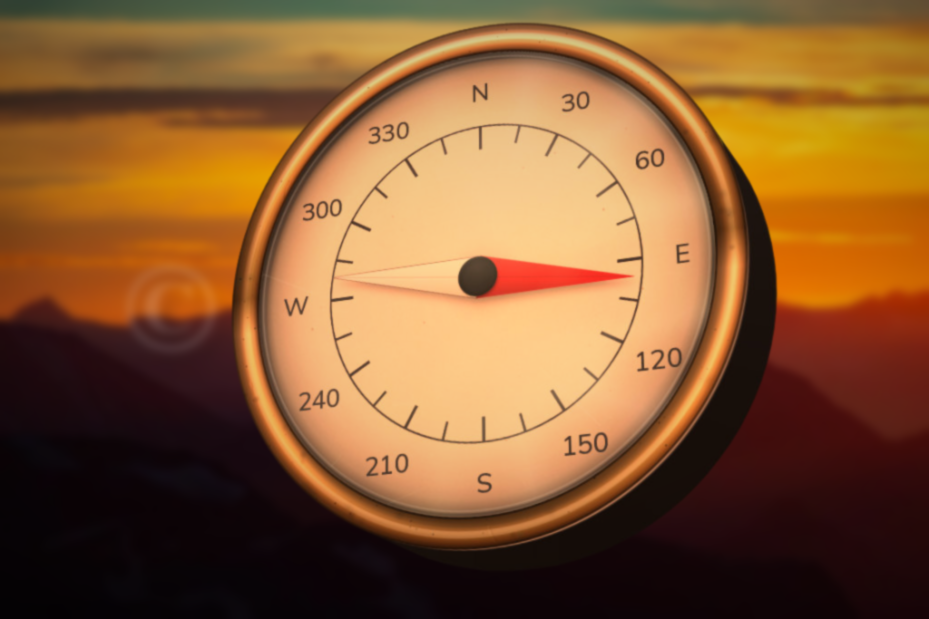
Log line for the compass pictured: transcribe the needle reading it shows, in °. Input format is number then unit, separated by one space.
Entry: 97.5 °
